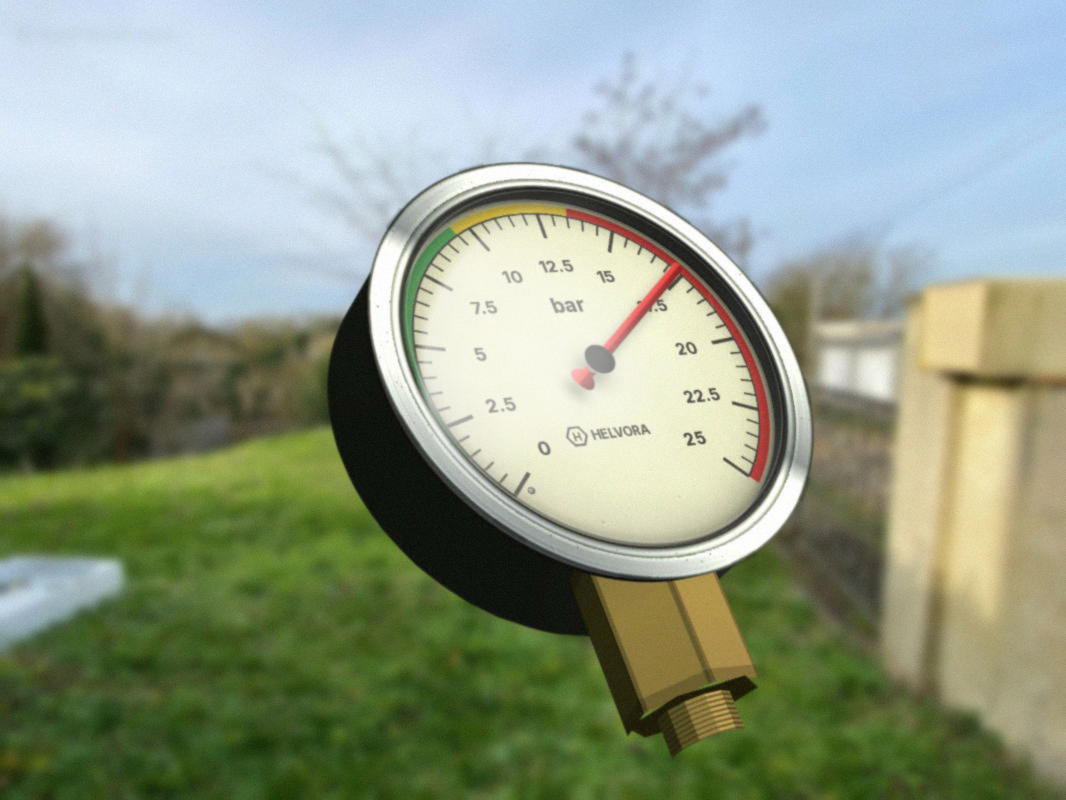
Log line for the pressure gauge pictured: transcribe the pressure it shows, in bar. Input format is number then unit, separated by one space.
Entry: 17.25 bar
